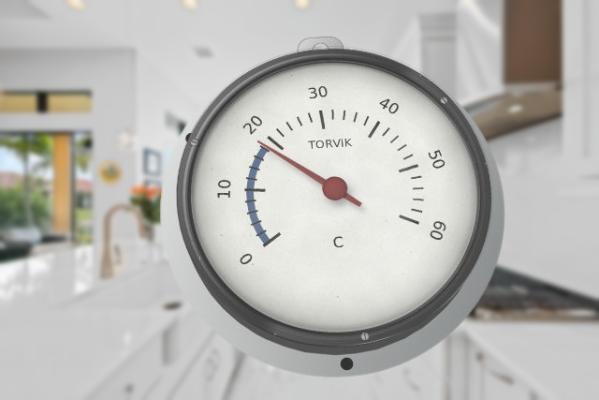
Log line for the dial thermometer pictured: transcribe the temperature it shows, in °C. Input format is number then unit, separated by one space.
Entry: 18 °C
